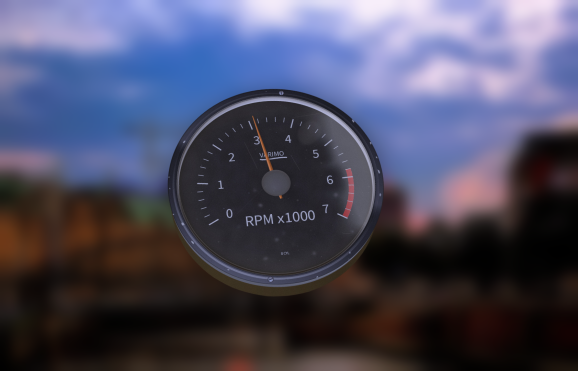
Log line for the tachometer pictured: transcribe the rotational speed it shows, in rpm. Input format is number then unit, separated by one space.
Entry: 3100 rpm
